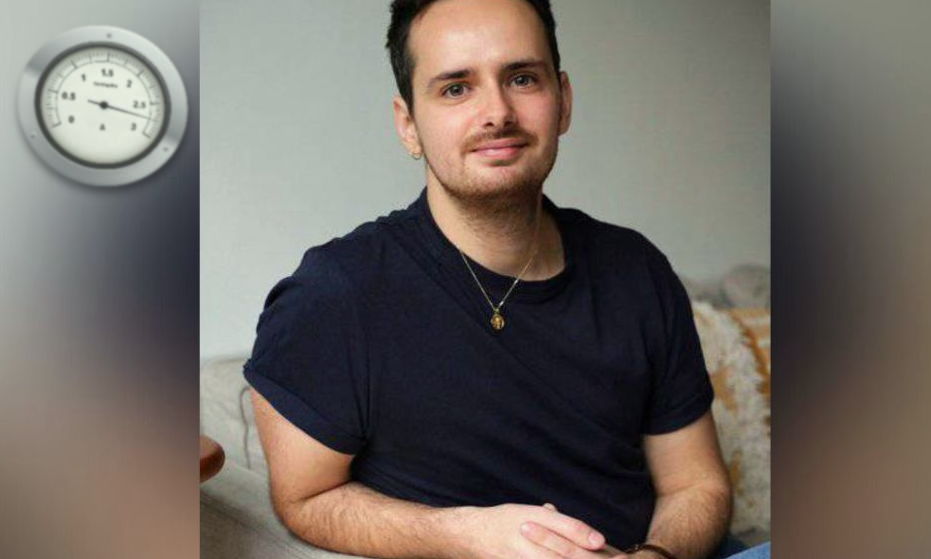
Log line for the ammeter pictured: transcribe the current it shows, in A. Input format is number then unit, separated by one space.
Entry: 2.75 A
